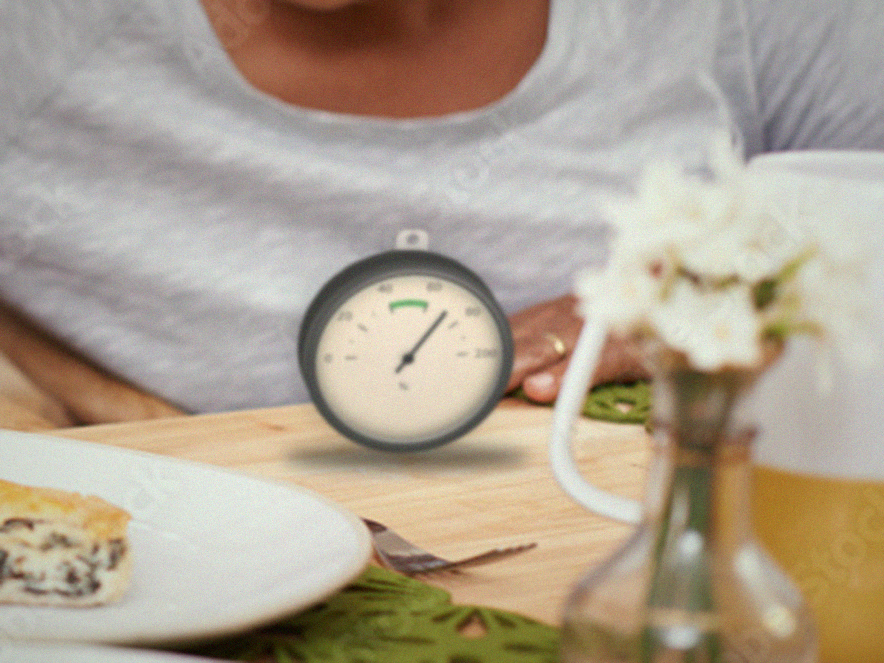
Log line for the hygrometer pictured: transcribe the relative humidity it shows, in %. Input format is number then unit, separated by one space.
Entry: 70 %
